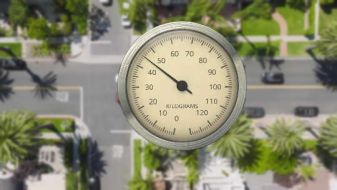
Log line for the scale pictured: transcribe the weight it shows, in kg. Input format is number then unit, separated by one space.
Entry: 45 kg
